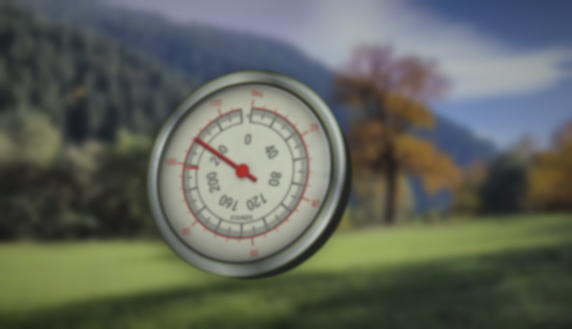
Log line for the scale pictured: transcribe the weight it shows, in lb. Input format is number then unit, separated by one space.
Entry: 240 lb
